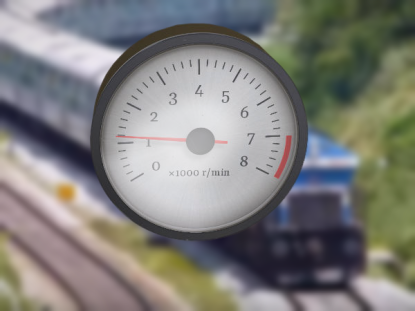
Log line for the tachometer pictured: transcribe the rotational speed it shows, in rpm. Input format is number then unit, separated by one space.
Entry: 1200 rpm
